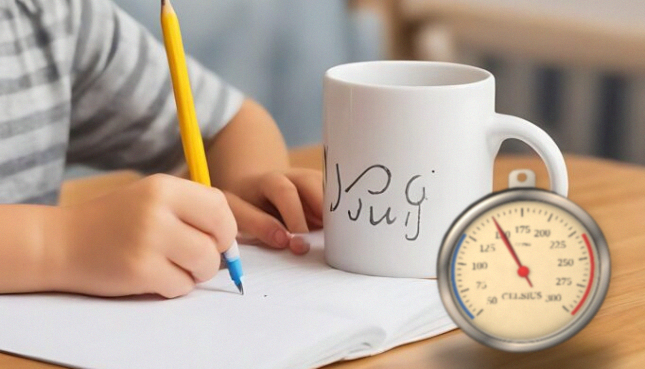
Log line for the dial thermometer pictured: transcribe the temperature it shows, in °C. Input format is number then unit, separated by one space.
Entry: 150 °C
